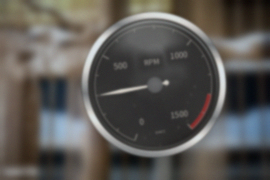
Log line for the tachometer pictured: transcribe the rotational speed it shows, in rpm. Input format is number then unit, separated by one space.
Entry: 300 rpm
